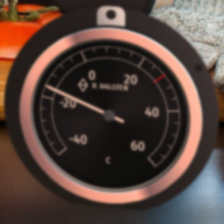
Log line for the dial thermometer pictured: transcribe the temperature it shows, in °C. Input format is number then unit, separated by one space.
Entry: -16 °C
